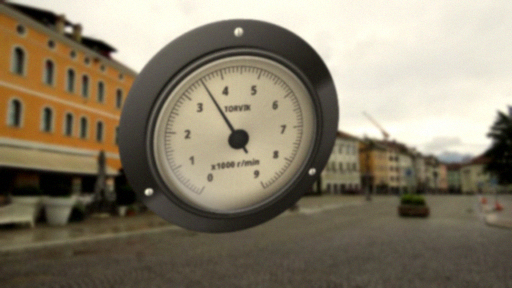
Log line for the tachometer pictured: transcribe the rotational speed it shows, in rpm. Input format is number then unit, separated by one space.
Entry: 3500 rpm
